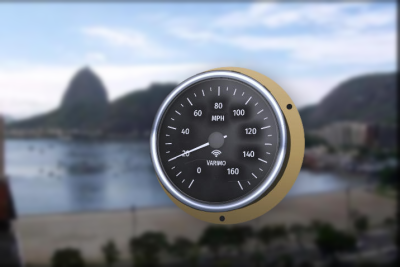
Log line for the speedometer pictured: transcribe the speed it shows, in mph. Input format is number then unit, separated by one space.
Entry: 20 mph
